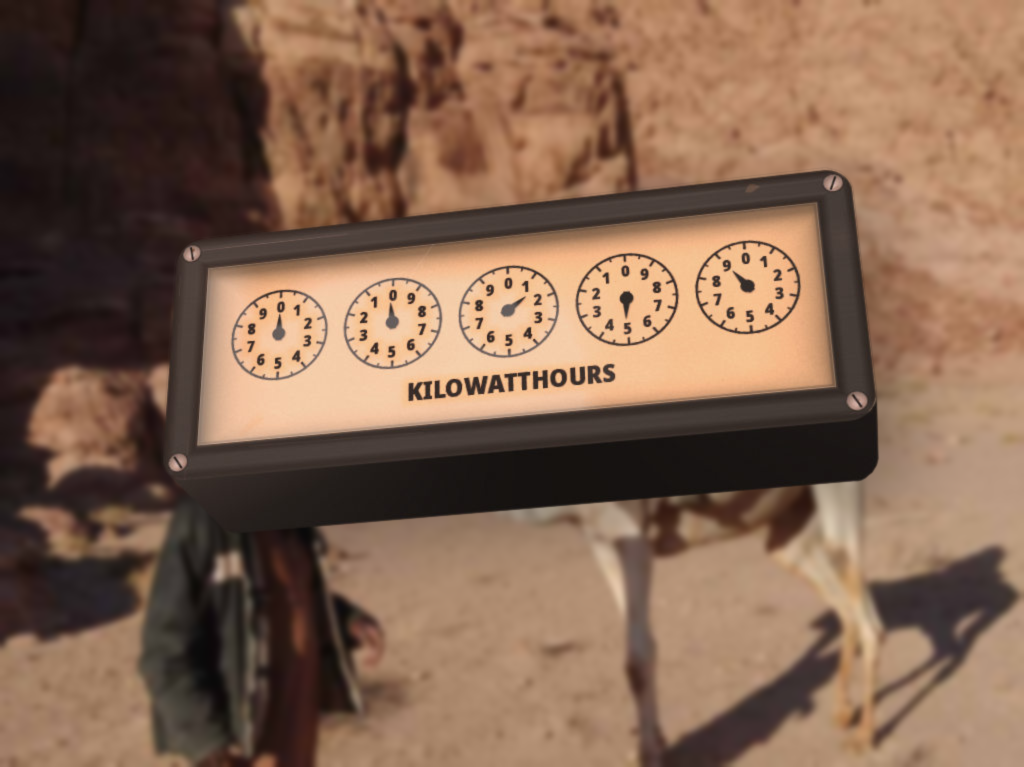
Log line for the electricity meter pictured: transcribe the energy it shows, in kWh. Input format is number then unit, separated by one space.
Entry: 149 kWh
